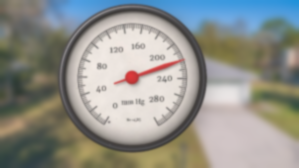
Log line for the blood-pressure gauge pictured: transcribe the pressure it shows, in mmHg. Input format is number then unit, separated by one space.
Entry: 220 mmHg
